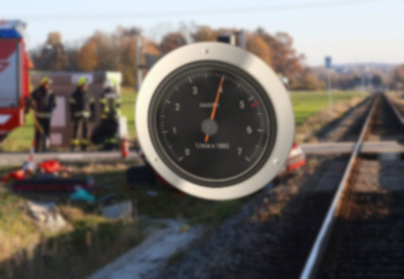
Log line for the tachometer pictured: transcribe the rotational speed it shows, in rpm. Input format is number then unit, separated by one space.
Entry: 4000 rpm
